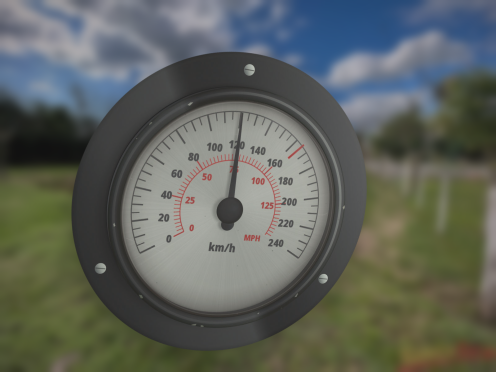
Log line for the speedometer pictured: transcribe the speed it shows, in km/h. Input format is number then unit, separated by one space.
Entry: 120 km/h
